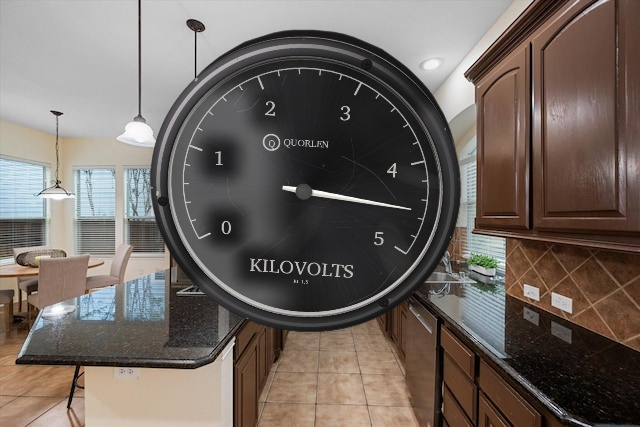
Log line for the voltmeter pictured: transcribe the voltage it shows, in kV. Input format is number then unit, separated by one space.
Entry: 4.5 kV
